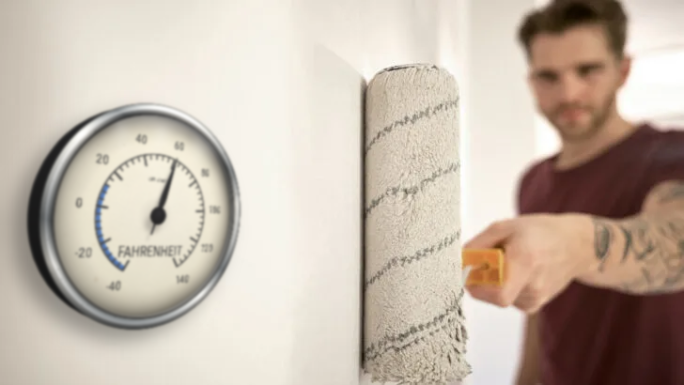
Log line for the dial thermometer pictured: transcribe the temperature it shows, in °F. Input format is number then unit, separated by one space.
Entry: 60 °F
